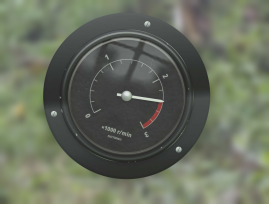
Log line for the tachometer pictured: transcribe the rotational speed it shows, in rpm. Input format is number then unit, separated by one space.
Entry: 2400 rpm
